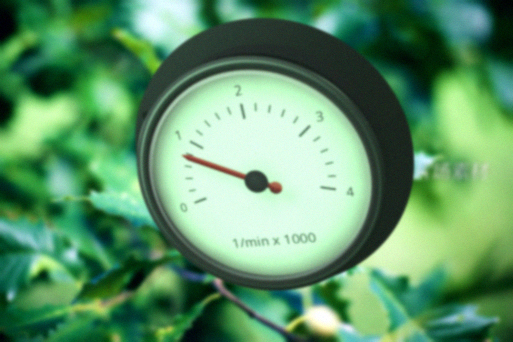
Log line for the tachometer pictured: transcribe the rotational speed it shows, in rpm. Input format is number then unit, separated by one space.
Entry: 800 rpm
